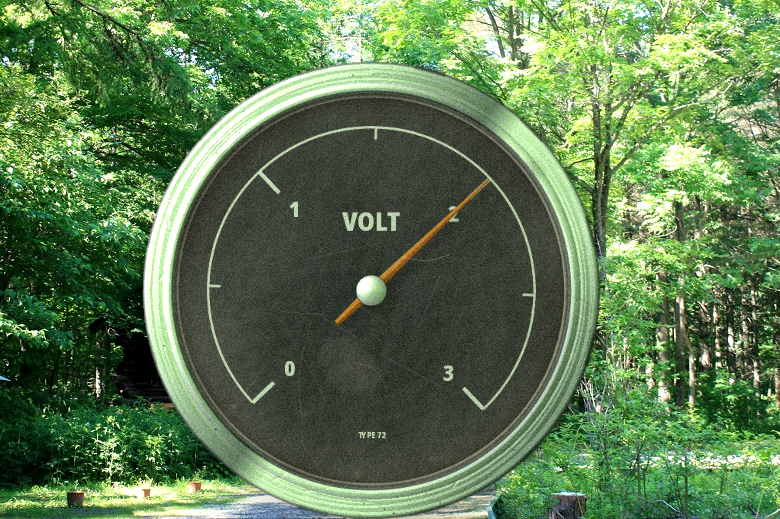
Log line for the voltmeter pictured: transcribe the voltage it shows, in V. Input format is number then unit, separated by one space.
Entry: 2 V
